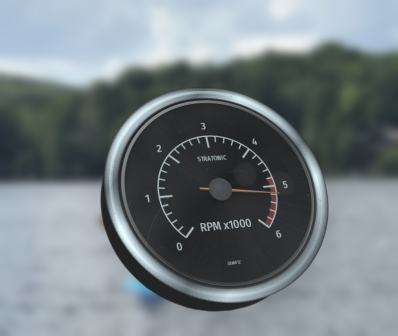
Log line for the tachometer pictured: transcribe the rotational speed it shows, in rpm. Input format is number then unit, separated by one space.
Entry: 5200 rpm
